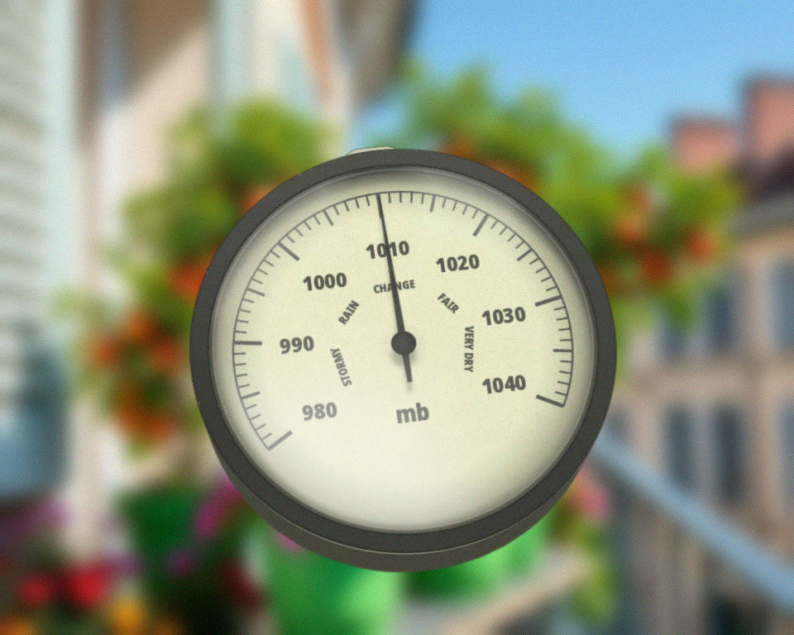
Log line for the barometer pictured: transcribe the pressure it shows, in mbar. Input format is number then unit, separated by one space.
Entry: 1010 mbar
